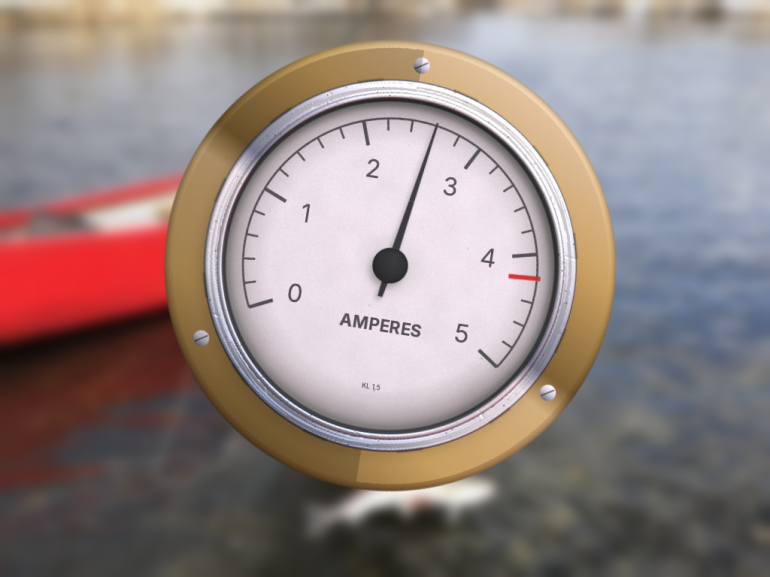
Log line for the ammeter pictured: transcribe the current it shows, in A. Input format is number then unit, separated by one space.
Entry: 2.6 A
